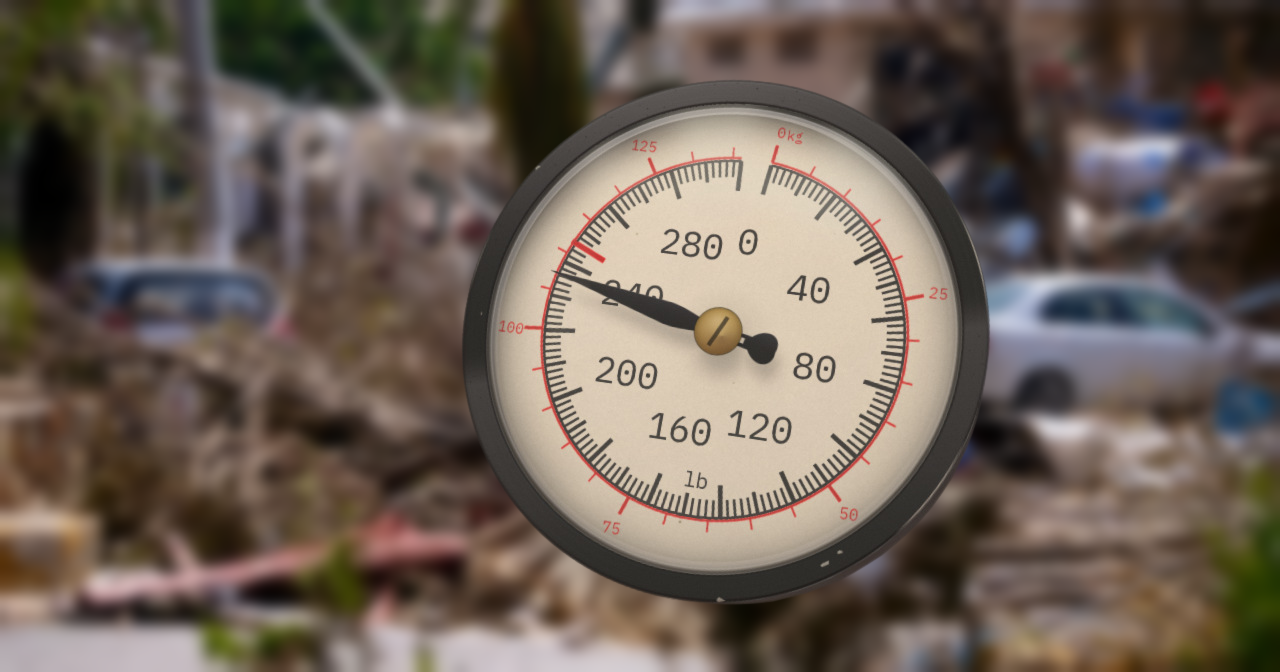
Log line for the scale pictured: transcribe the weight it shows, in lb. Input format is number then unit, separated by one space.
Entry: 236 lb
